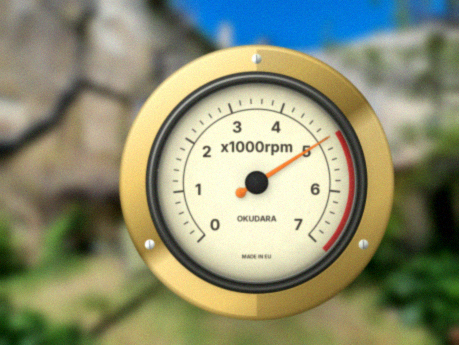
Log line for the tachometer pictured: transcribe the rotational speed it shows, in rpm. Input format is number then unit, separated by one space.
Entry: 5000 rpm
